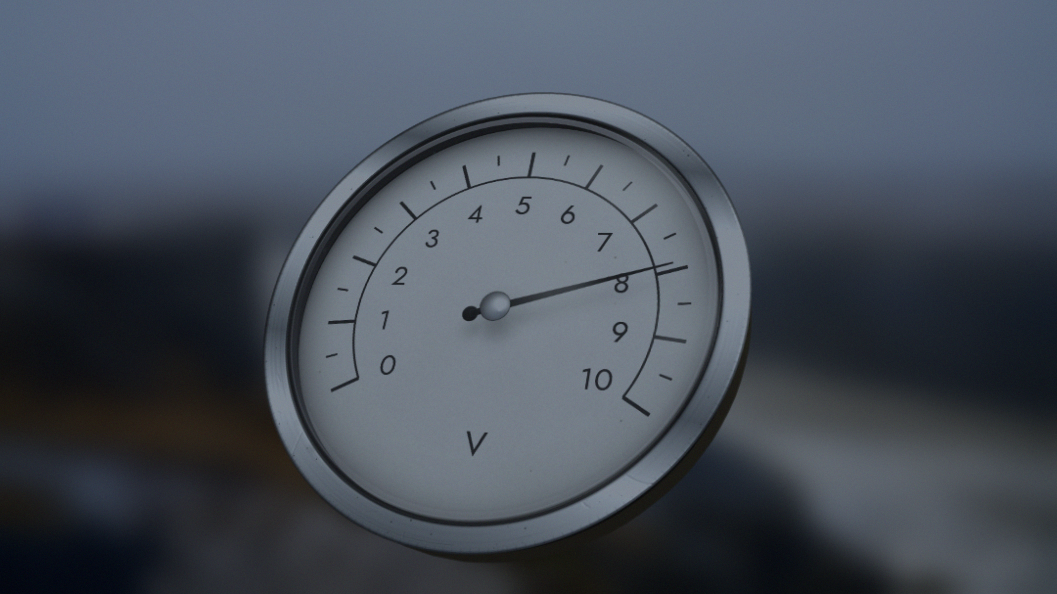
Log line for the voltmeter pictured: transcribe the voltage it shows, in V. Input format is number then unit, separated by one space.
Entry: 8 V
